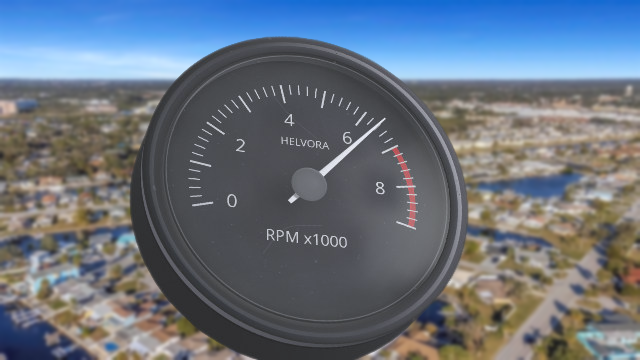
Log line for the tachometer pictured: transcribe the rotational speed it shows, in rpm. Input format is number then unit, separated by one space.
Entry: 6400 rpm
